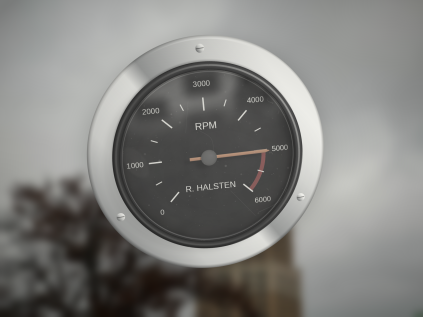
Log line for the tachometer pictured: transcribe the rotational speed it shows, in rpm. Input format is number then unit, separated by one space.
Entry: 5000 rpm
